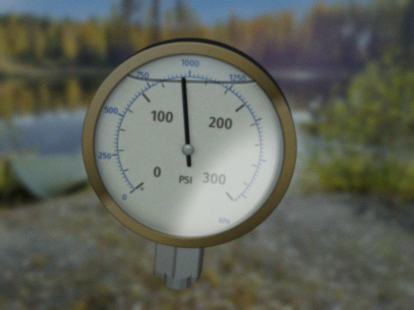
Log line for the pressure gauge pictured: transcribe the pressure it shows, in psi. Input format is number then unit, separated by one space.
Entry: 140 psi
